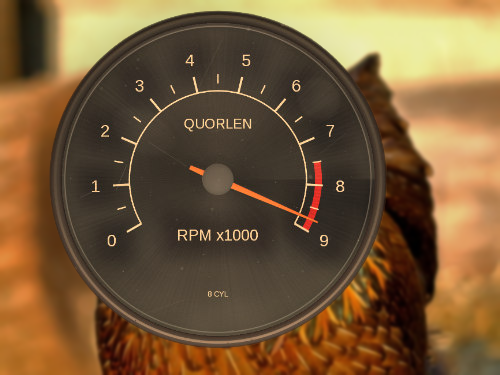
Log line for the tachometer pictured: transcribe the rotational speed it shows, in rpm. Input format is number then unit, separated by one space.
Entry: 8750 rpm
